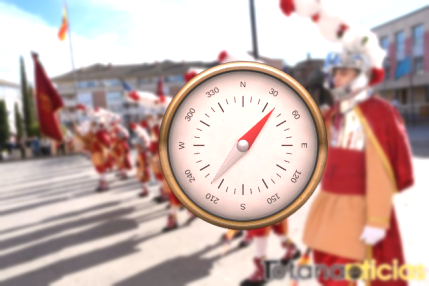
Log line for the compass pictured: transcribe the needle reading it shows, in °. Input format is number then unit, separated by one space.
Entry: 40 °
